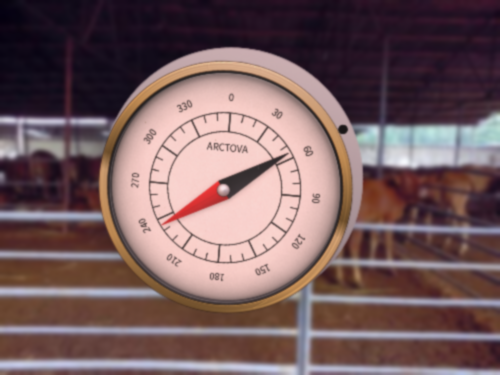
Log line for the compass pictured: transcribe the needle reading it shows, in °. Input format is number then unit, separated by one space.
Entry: 235 °
